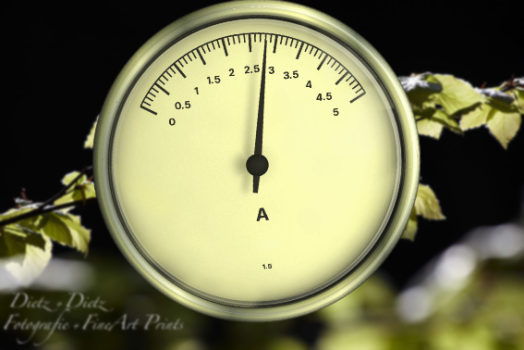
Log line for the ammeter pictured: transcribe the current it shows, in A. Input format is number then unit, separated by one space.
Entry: 2.8 A
